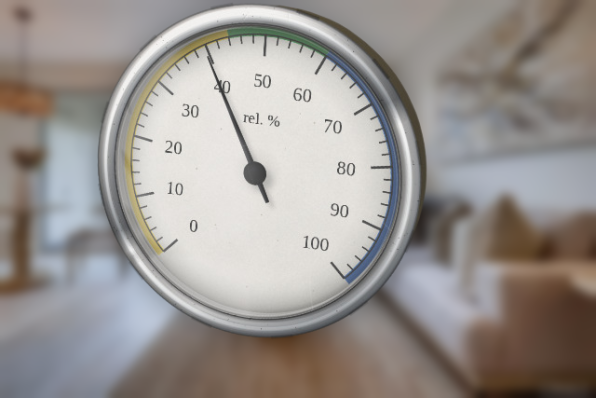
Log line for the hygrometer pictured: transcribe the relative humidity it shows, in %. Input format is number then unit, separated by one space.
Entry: 40 %
